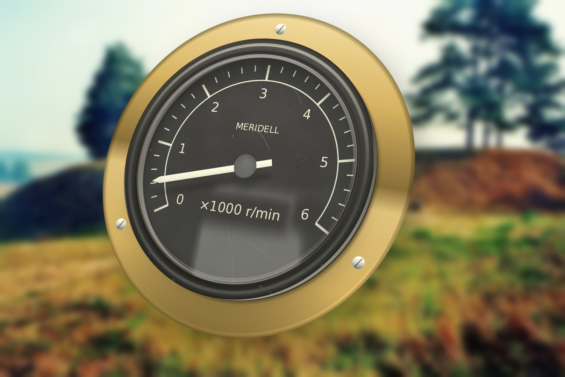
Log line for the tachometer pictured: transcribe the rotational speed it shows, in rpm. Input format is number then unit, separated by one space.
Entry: 400 rpm
